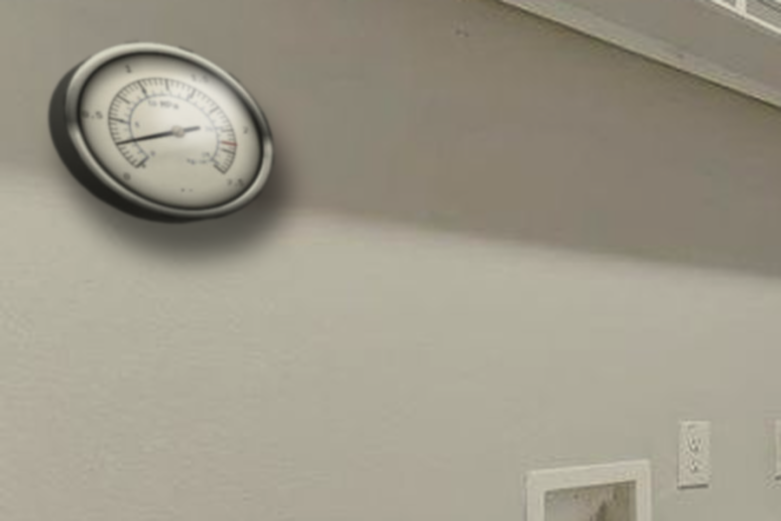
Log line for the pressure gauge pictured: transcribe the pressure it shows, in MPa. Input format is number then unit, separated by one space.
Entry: 0.25 MPa
